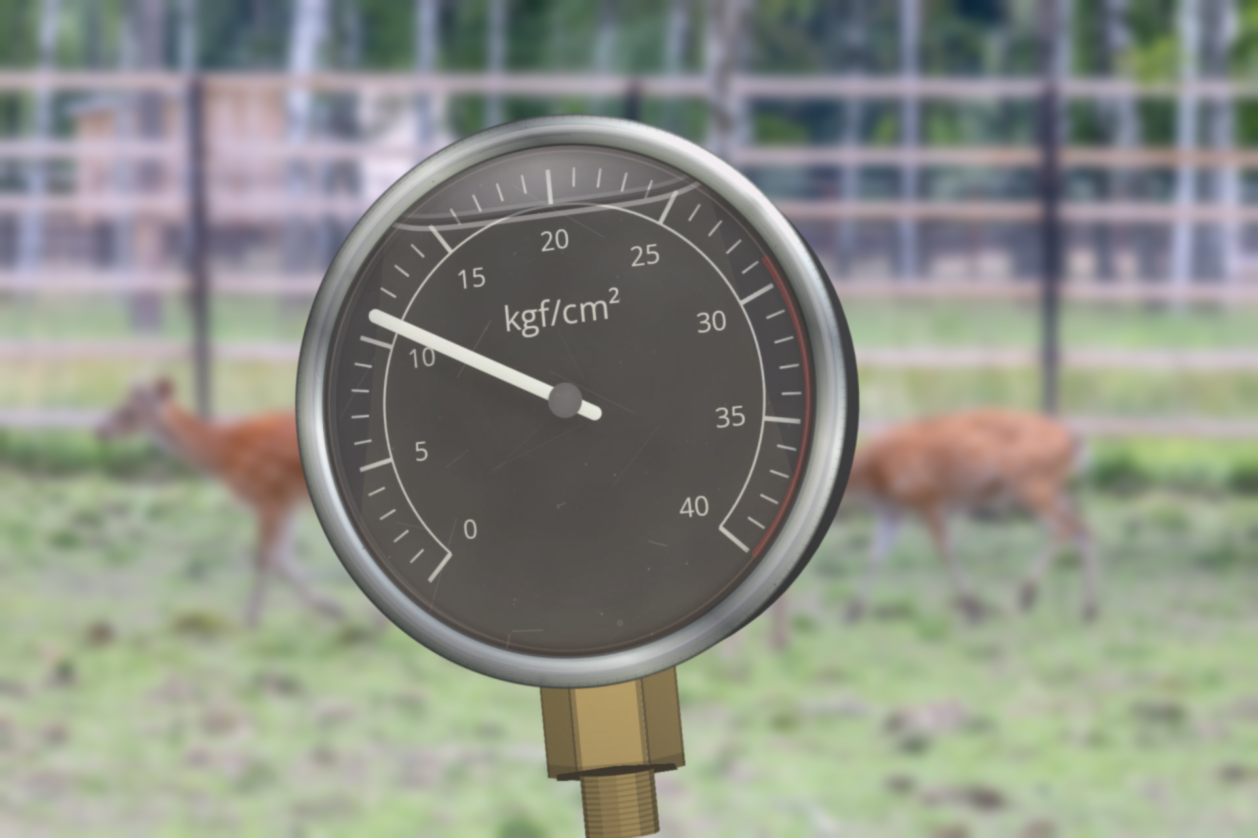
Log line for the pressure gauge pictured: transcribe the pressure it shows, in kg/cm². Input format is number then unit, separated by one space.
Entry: 11 kg/cm²
